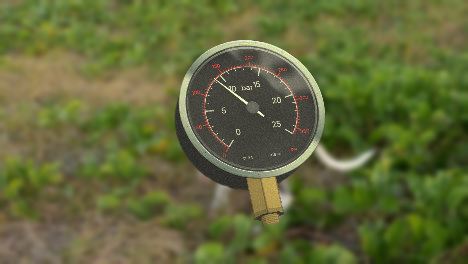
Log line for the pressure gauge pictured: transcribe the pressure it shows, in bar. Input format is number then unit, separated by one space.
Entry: 9 bar
